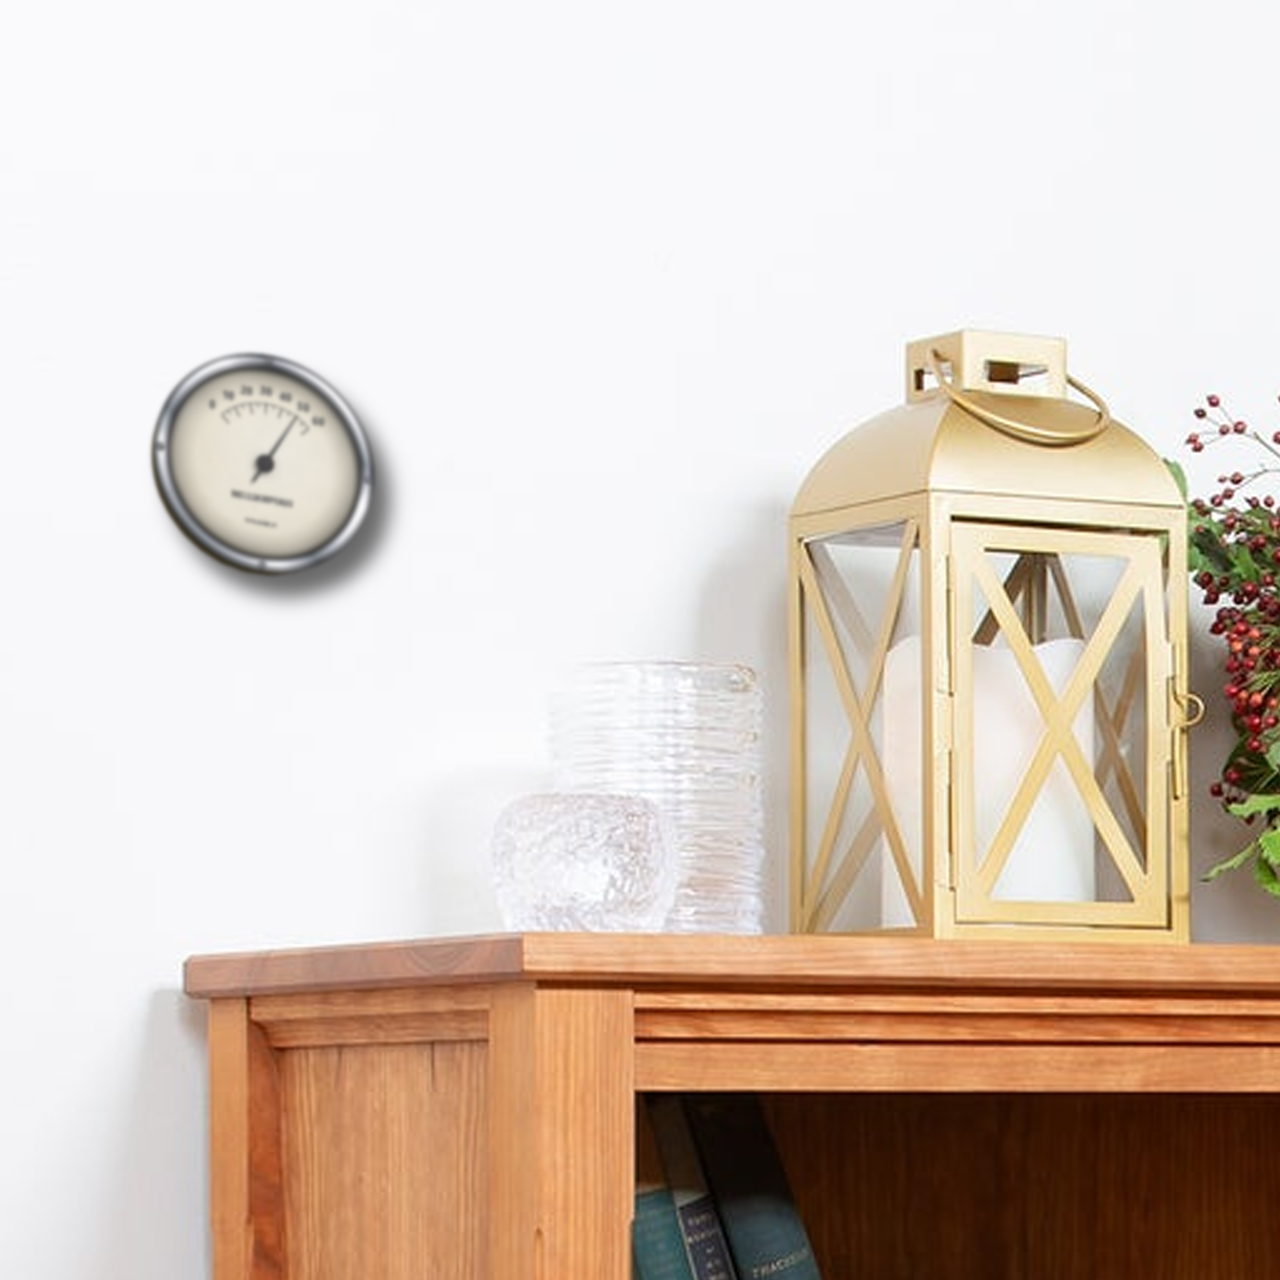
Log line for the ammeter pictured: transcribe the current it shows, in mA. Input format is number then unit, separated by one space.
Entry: 50 mA
